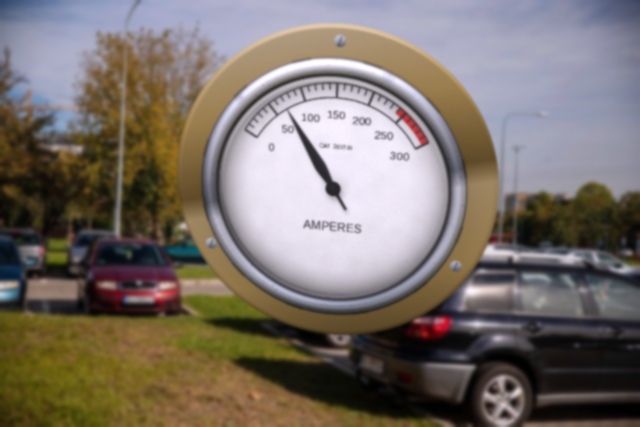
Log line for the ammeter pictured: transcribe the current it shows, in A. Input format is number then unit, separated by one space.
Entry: 70 A
